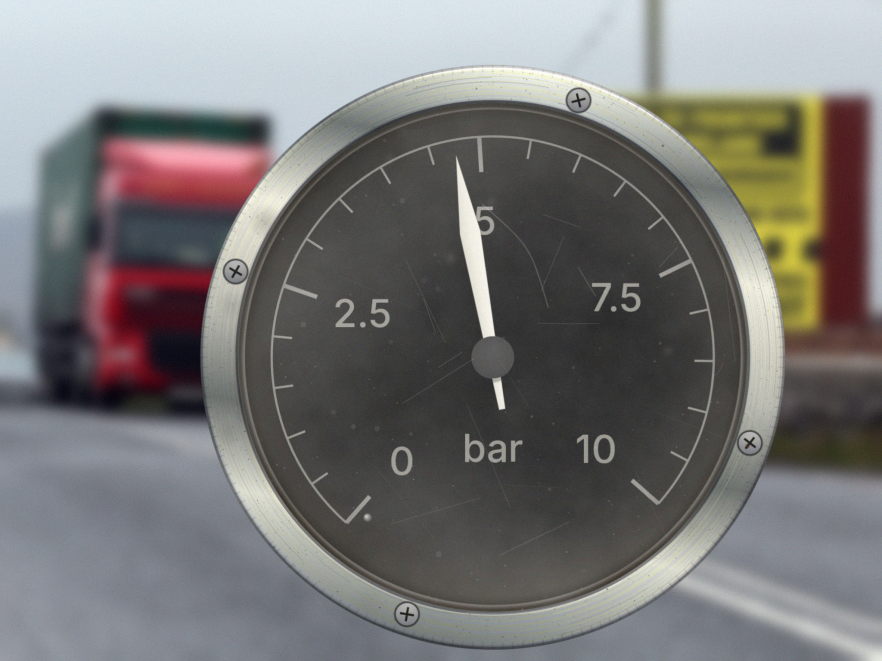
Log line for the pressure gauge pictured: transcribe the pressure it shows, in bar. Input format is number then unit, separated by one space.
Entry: 4.75 bar
